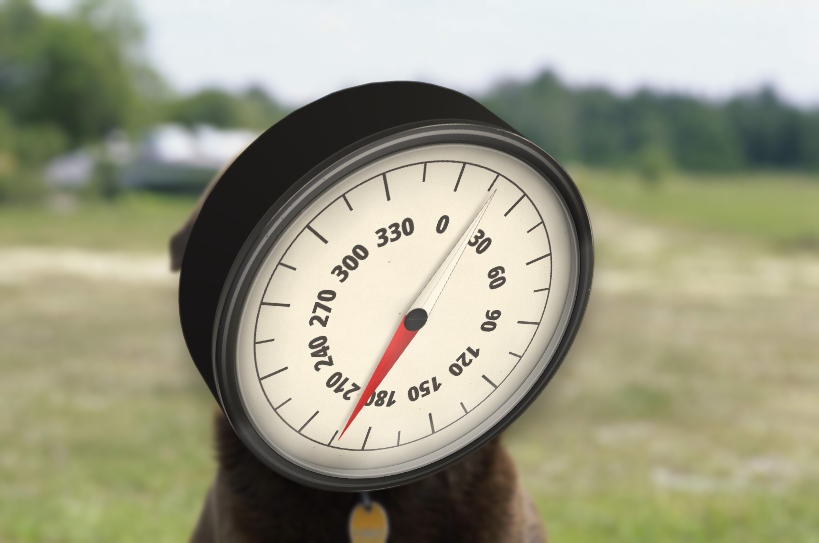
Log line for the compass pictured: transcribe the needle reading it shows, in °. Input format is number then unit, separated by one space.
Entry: 195 °
